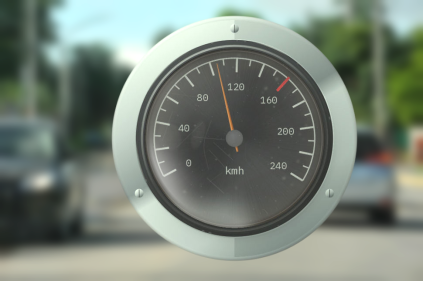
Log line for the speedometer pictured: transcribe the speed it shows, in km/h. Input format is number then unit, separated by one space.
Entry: 105 km/h
